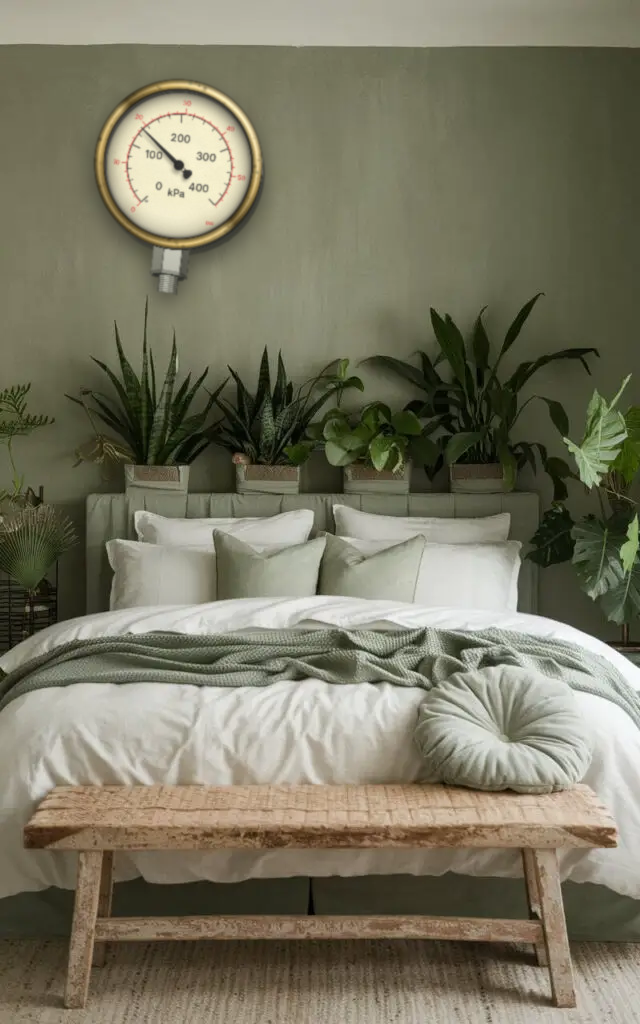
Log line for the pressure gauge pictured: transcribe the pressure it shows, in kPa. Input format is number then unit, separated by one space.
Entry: 130 kPa
